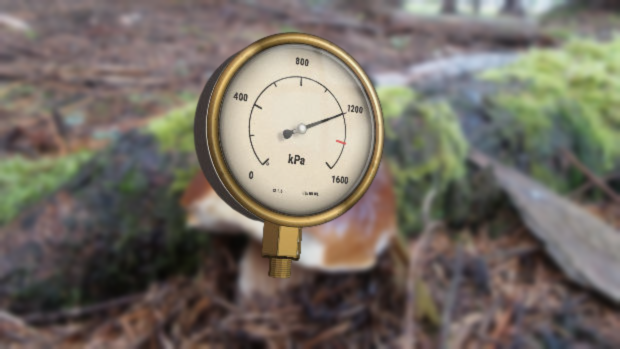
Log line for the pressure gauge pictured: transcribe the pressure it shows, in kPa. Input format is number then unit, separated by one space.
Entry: 1200 kPa
